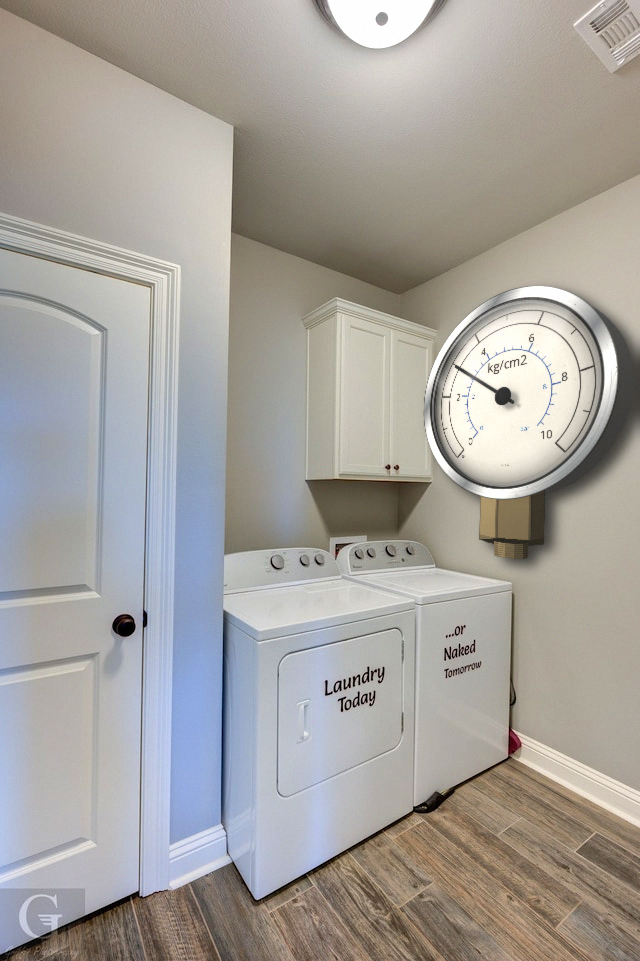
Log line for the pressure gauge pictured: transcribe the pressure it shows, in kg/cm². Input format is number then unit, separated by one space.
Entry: 3 kg/cm²
